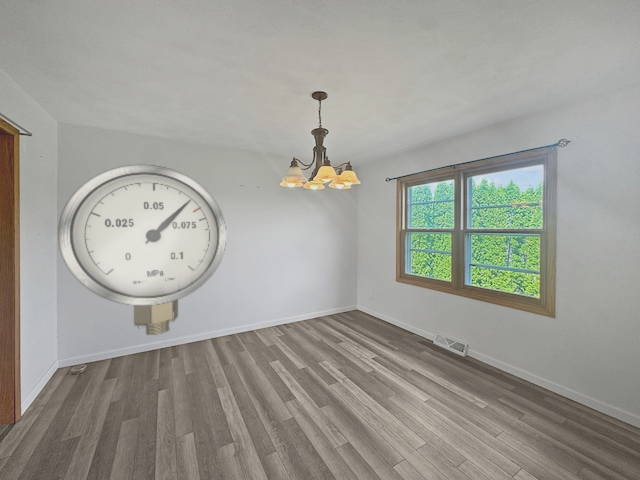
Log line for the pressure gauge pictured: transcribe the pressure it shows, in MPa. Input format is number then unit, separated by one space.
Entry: 0.065 MPa
